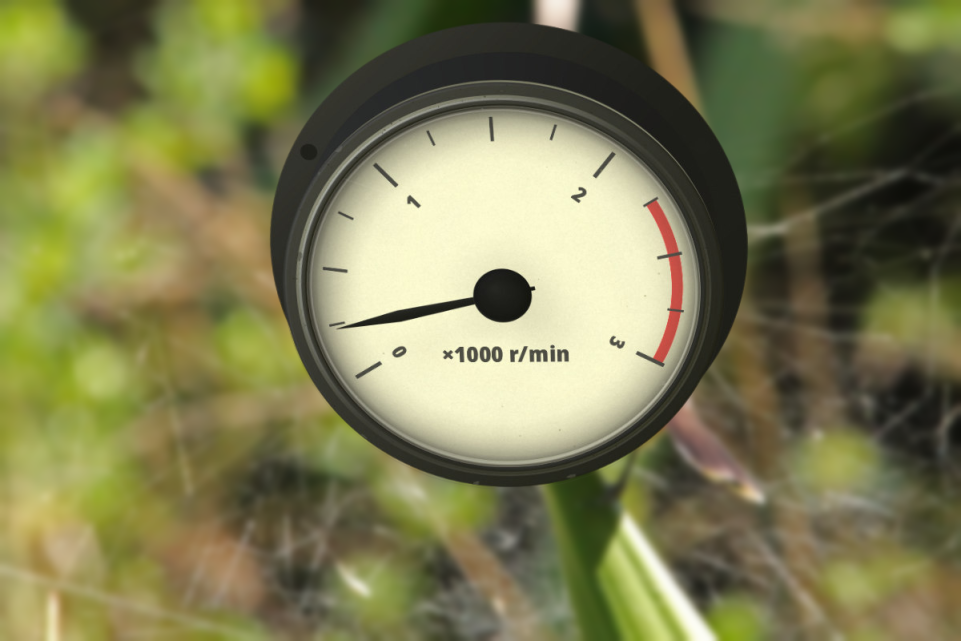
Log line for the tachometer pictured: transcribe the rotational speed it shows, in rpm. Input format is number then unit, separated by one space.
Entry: 250 rpm
